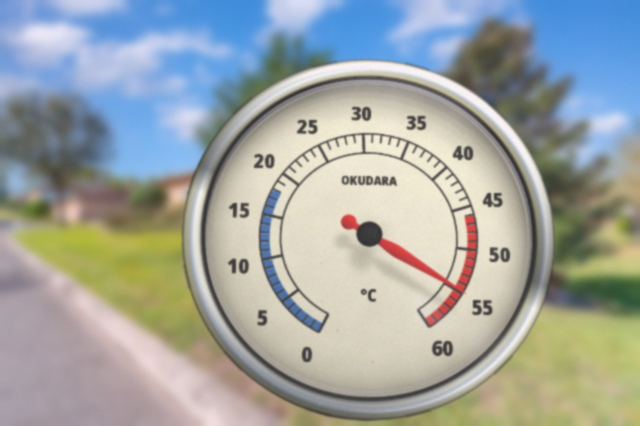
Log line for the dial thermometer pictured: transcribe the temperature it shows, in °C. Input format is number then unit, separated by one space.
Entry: 55 °C
